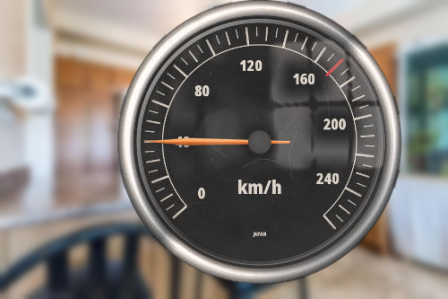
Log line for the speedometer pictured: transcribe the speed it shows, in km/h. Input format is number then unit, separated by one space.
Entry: 40 km/h
